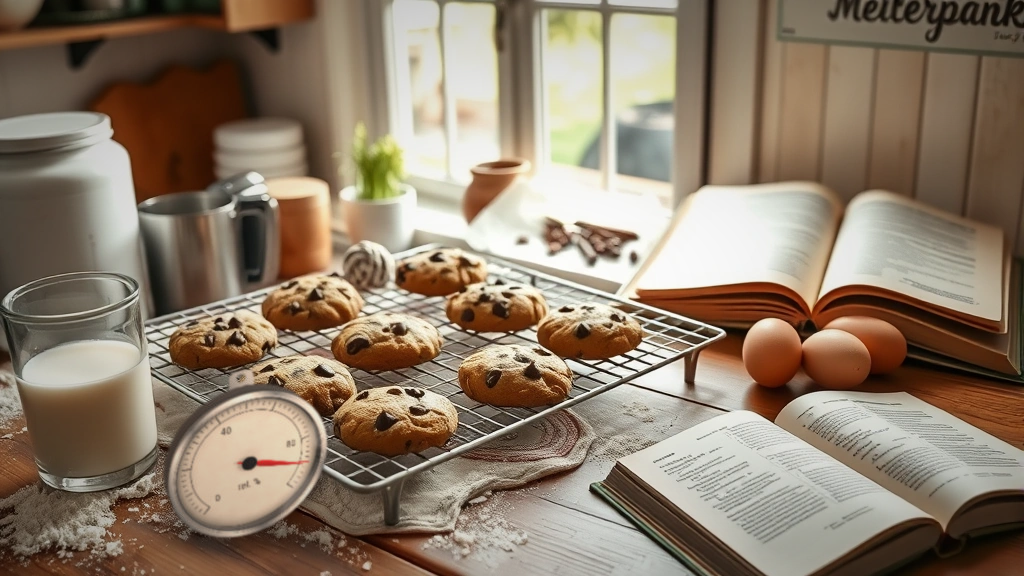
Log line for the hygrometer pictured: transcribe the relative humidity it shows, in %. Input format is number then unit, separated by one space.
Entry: 90 %
